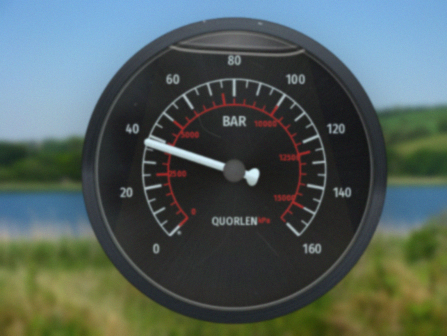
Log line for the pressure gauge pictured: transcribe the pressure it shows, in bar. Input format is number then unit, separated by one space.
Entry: 37.5 bar
